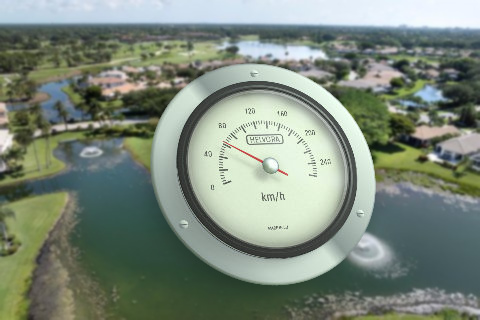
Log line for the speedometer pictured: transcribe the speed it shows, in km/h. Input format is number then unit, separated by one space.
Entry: 60 km/h
